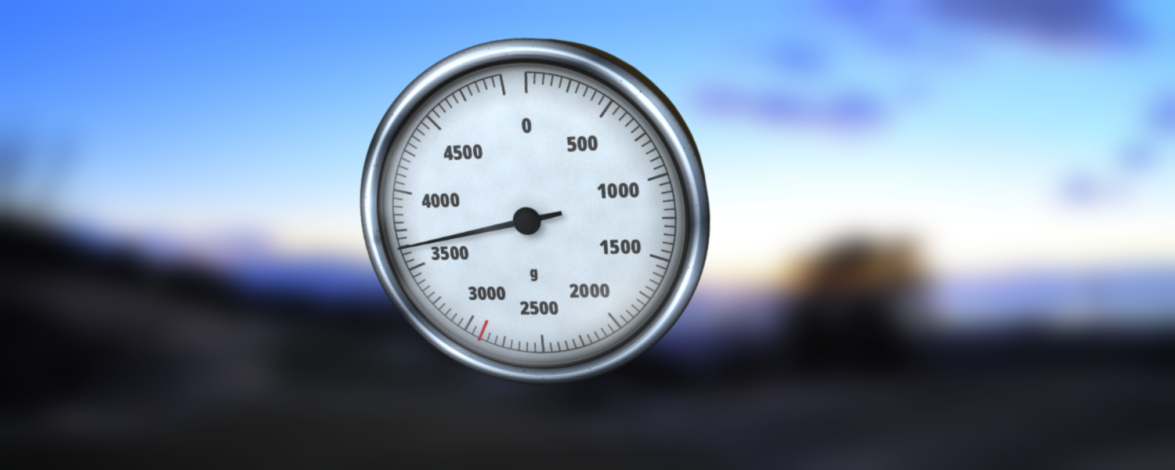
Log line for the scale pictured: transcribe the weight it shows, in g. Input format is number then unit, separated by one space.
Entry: 3650 g
